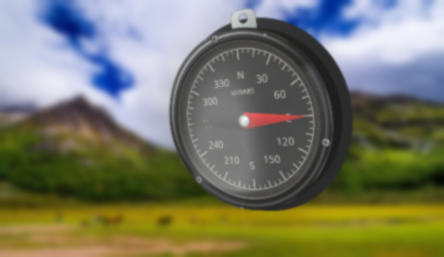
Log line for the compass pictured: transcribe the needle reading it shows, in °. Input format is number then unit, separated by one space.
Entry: 90 °
